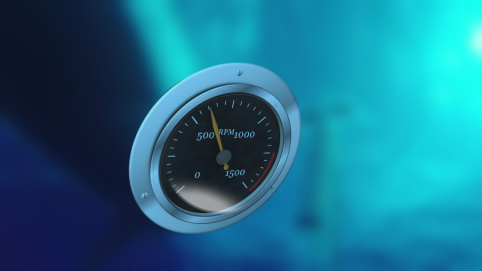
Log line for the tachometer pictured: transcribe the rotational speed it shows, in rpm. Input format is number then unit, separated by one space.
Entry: 600 rpm
